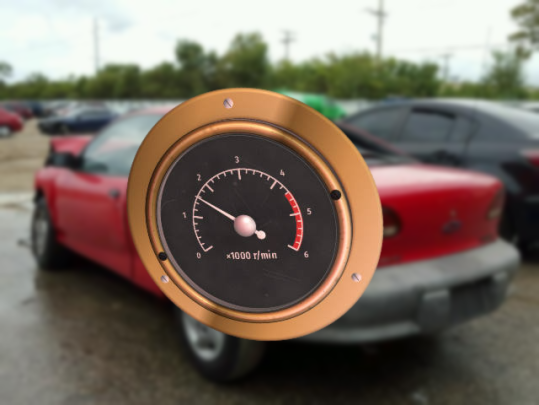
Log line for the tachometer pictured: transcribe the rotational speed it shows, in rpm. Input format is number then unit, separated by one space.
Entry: 1600 rpm
